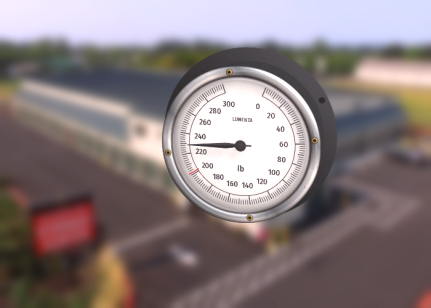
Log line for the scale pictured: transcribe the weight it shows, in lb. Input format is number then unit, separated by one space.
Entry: 230 lb
